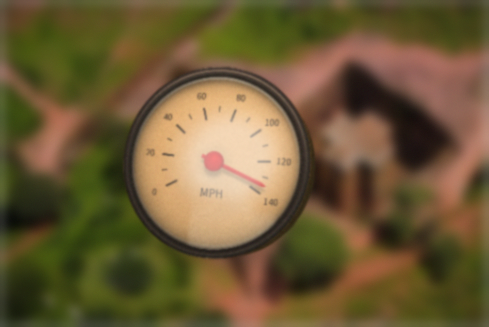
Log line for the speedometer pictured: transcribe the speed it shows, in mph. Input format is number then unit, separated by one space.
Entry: 135 mph
